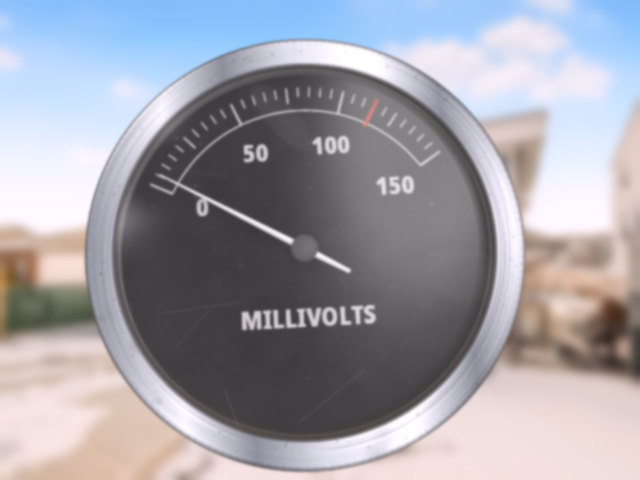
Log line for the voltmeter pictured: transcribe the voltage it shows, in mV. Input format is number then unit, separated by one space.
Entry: 5 mV
